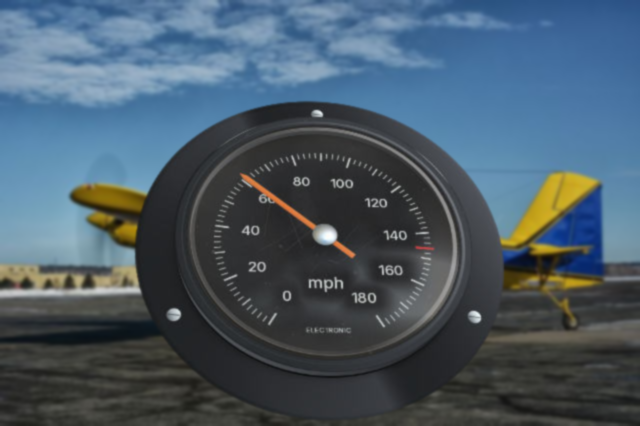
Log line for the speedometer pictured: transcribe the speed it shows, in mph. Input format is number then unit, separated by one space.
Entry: 60 mph
